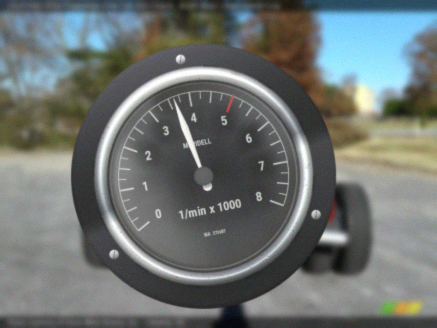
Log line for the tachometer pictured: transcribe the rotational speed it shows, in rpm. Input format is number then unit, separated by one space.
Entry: 3625 rpm
